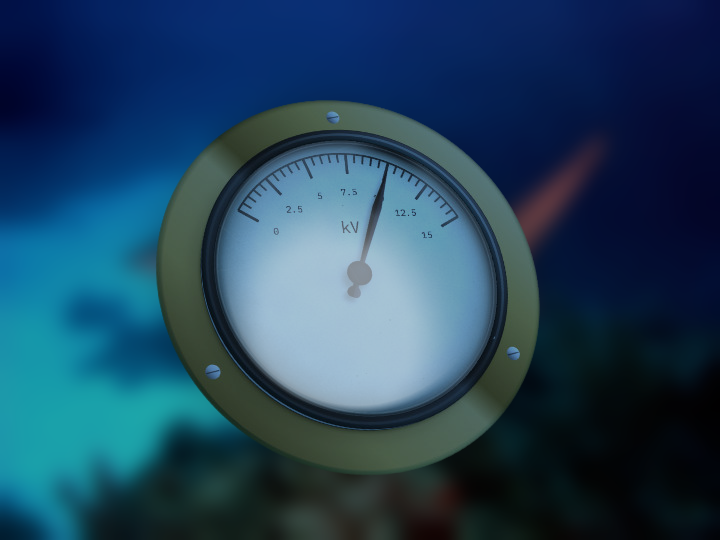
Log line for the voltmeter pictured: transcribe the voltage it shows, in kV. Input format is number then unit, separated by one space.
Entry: 10 kV
